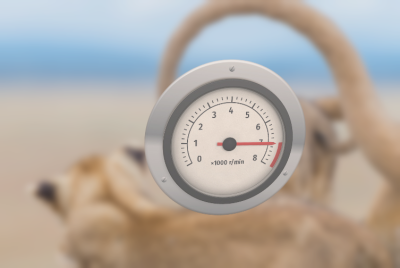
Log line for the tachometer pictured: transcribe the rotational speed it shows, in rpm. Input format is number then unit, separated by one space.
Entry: 7000 rpm
